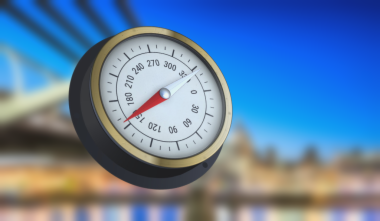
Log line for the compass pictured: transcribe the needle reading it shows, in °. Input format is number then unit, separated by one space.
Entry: 155 °
